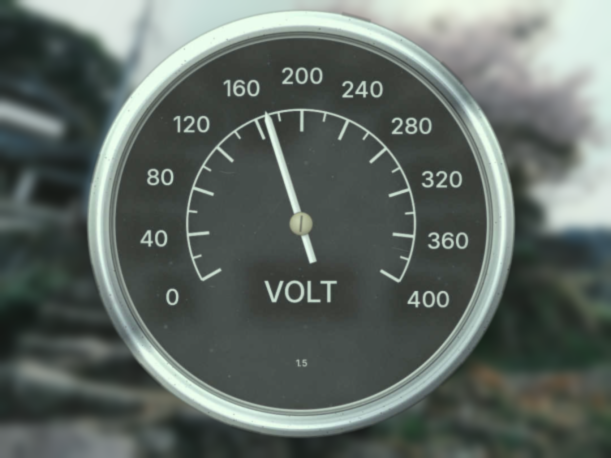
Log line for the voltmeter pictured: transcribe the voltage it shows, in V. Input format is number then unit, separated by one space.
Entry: 170 V
